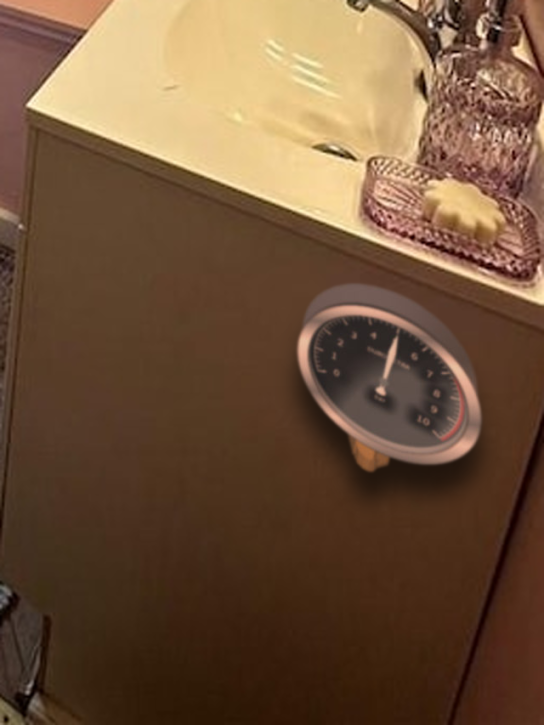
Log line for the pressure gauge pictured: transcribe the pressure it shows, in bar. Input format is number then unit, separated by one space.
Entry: 5 bar
